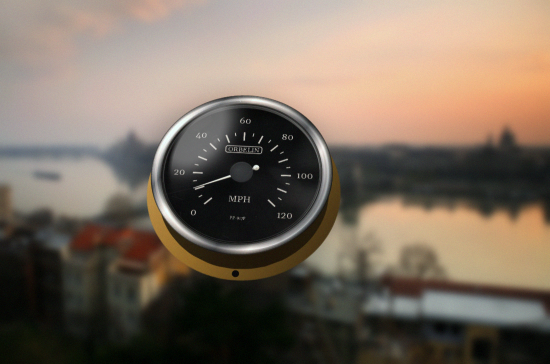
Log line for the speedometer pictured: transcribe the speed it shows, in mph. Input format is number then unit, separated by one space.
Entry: 10 mph
